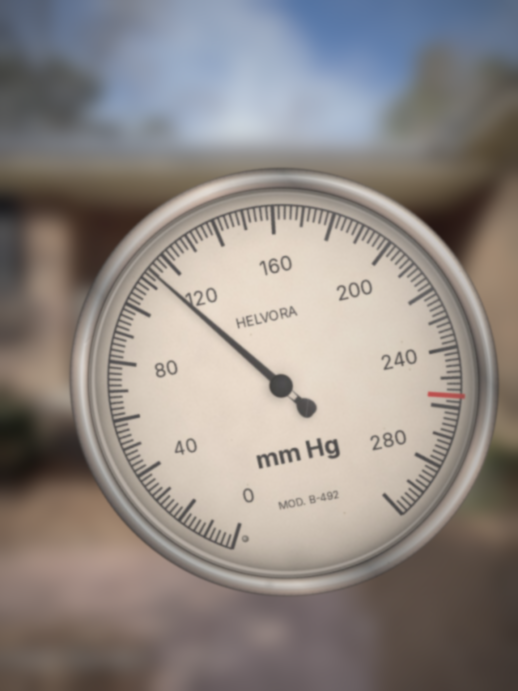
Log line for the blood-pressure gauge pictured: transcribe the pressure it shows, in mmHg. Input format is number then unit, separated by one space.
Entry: 114 mmHg
